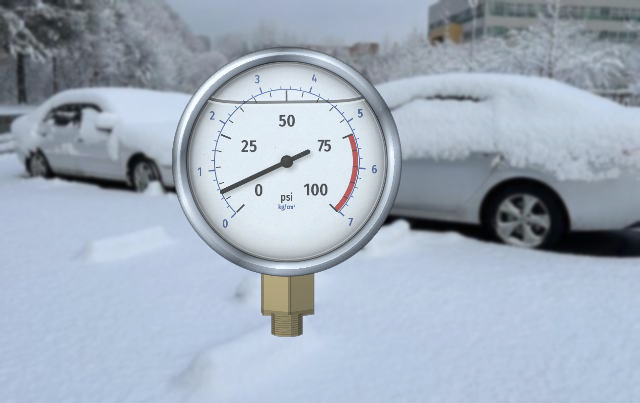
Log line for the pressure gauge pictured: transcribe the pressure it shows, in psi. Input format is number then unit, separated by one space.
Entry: 7.5 psi
